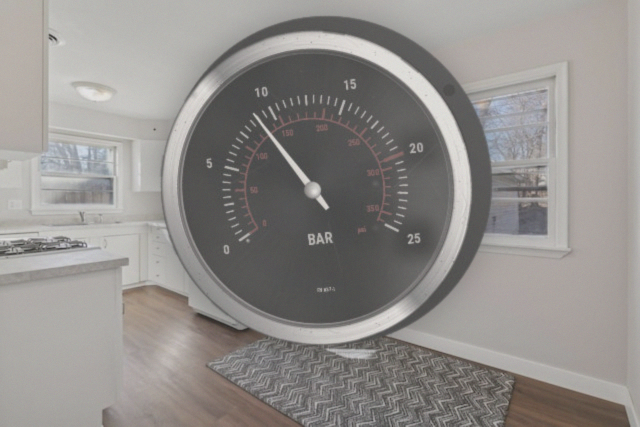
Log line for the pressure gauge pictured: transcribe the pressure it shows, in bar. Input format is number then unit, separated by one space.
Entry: 9 bar
